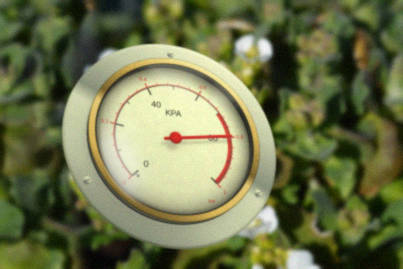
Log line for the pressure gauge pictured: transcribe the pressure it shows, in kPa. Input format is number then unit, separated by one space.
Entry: 80 kPa
